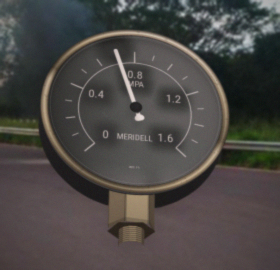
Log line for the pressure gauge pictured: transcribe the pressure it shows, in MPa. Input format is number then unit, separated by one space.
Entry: 0.7 MPa
